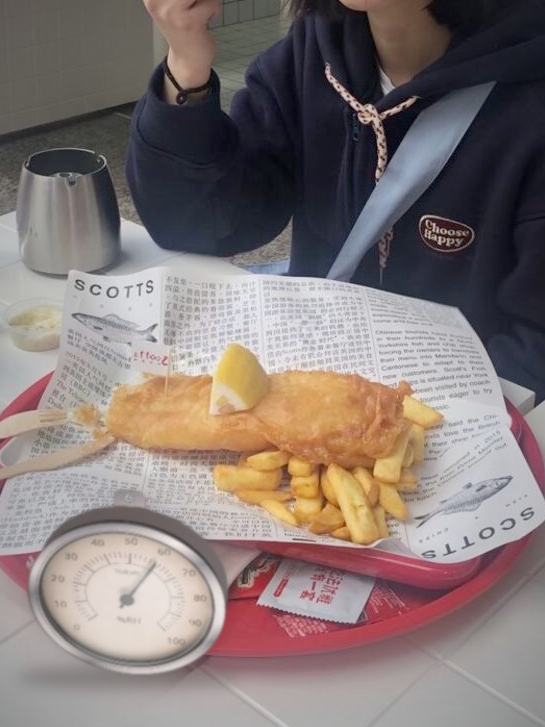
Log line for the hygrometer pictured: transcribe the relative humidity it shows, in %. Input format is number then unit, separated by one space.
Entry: 60 %
